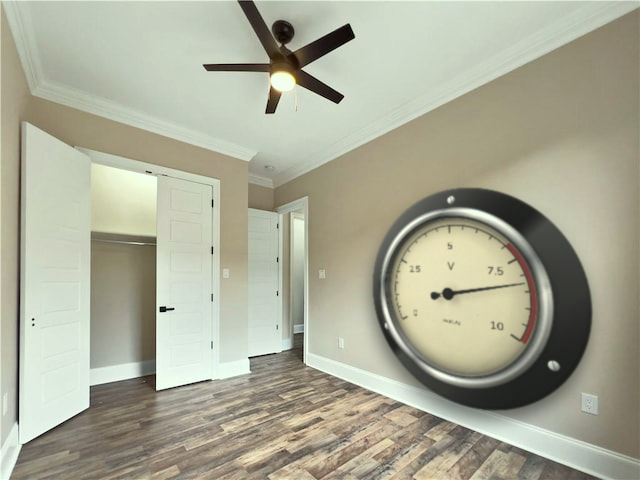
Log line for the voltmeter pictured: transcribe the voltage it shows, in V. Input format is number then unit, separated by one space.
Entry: 8.25 V
